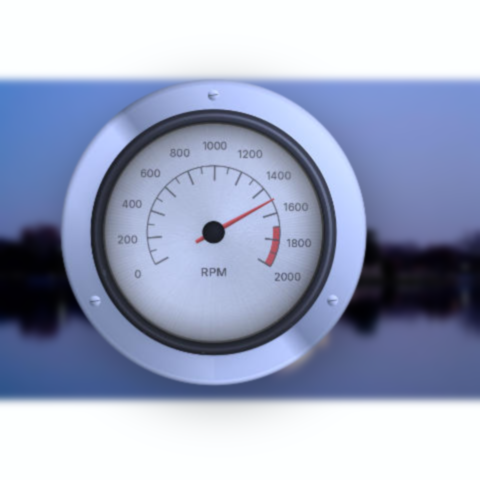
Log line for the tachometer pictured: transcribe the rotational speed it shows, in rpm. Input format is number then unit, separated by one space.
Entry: 1500 rpm
